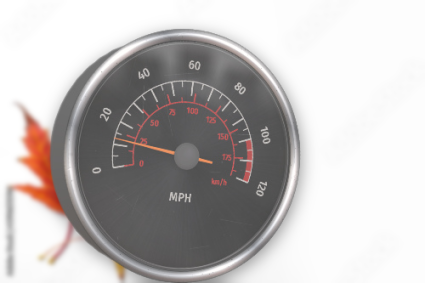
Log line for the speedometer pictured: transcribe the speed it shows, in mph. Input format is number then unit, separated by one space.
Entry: 12.5 mph
